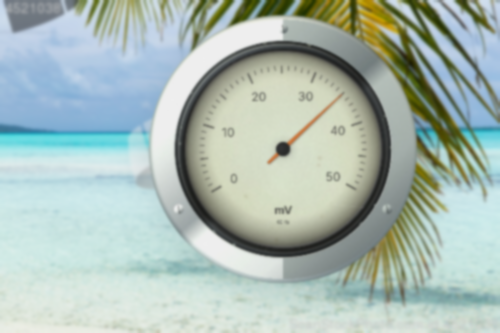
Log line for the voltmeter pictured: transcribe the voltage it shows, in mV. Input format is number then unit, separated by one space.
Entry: 35 mV
